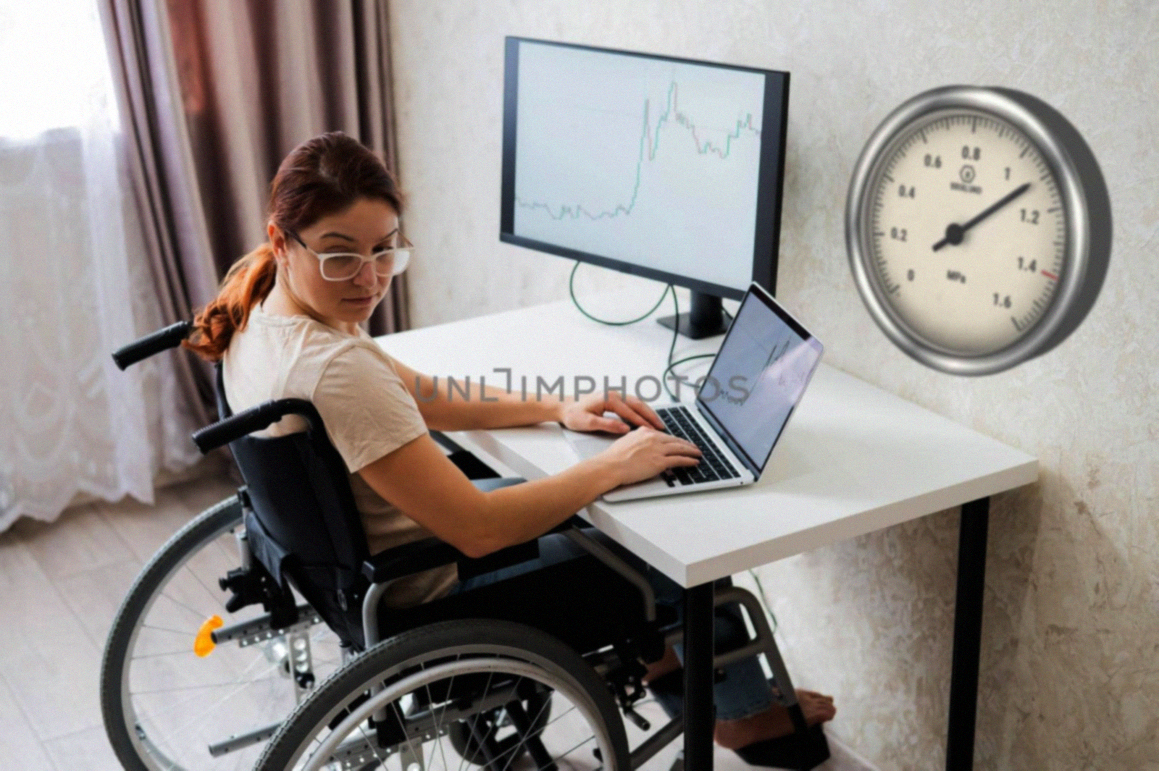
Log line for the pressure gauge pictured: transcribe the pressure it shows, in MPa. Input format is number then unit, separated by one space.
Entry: 1.1 MPa
